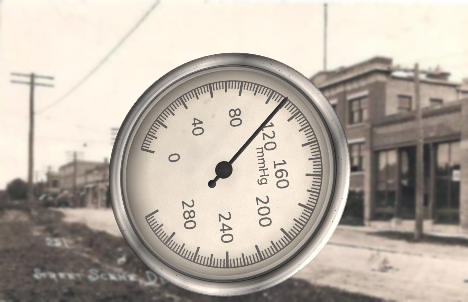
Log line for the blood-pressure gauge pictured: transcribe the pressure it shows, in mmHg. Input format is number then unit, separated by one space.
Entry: 110 mmHg
